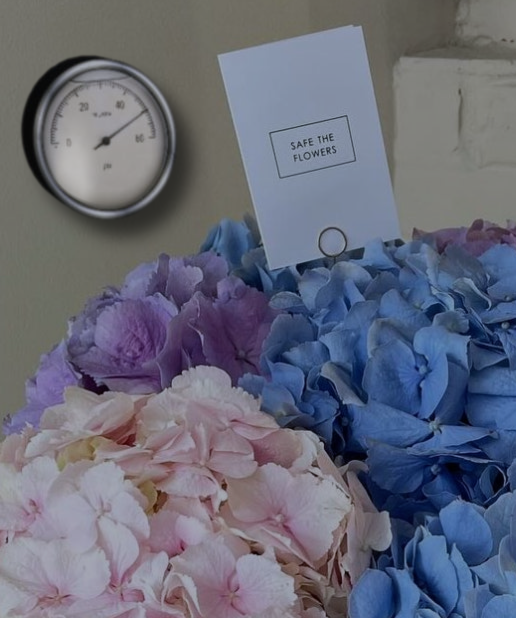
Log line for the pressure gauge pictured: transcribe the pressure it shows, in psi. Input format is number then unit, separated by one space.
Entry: 50 psi
